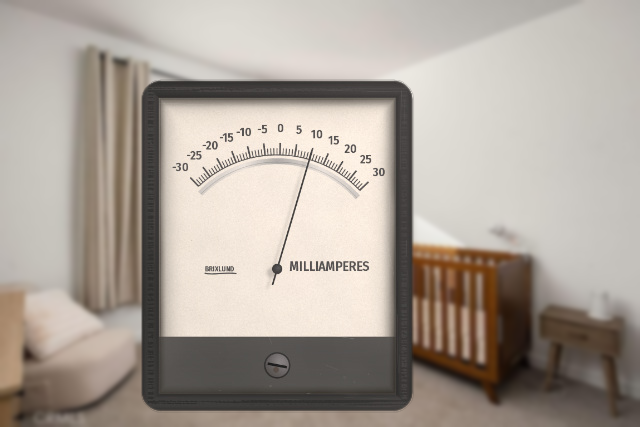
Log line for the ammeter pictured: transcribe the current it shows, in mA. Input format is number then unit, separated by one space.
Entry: 10 mA
